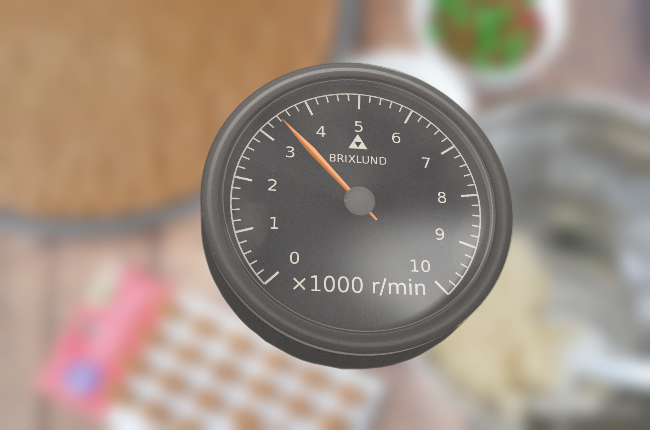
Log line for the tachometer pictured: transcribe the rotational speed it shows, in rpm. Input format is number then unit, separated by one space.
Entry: 3400 rpm
